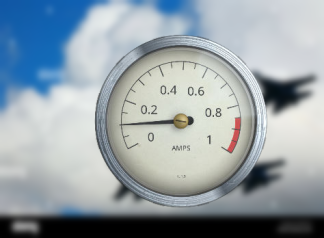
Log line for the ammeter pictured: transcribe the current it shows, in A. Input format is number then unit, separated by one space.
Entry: 0.1 A
